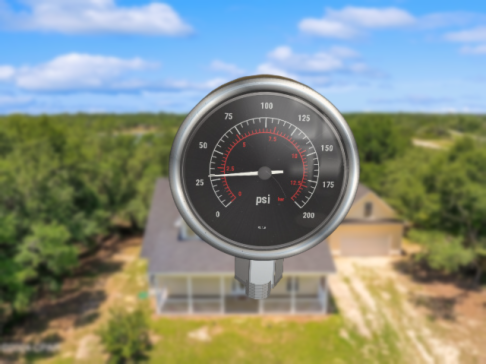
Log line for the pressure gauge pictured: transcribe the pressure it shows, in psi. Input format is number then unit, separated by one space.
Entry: 30 psi
